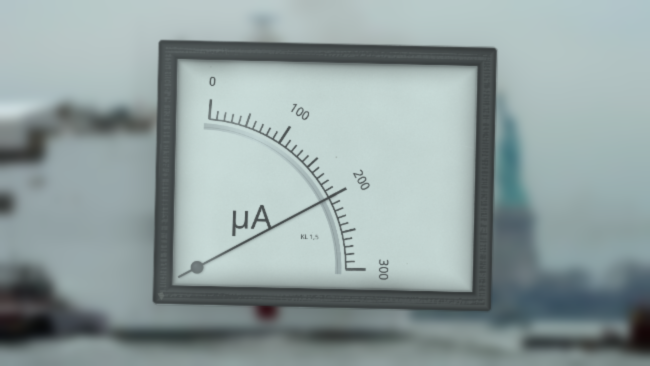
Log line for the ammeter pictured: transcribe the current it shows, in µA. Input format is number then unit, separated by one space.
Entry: 200 µA
